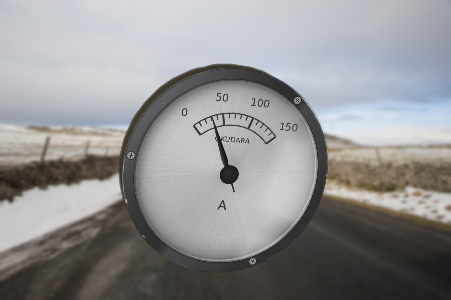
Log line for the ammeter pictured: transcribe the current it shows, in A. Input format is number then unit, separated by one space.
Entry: 30 A
